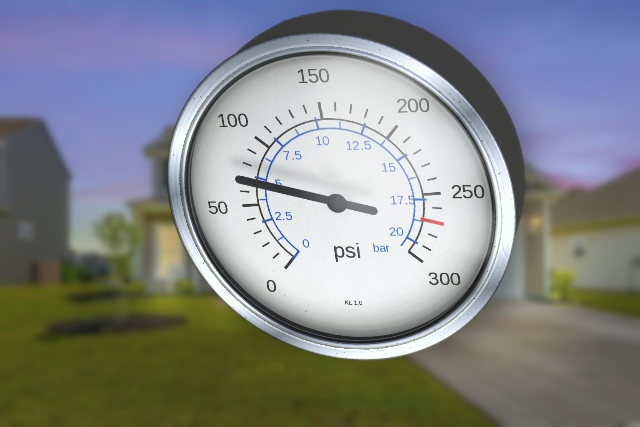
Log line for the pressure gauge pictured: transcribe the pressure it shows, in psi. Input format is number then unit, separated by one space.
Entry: 70 psi
